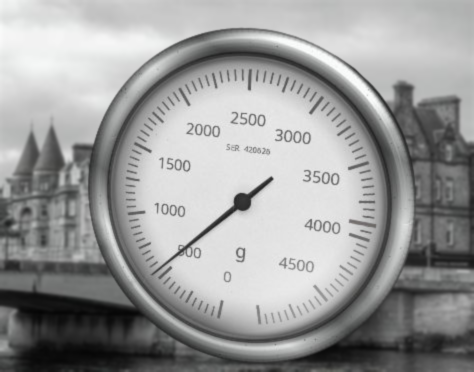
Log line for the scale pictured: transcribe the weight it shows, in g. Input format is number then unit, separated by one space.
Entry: 550 g
